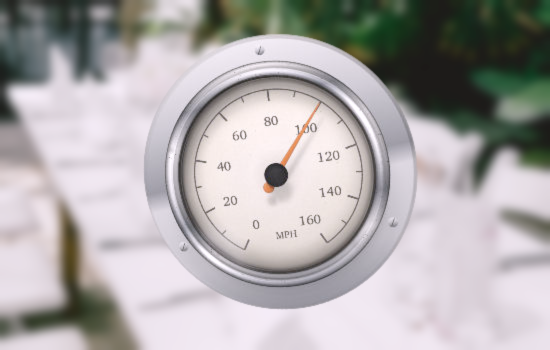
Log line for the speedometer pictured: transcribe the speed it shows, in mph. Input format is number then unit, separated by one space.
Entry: 100 mph
